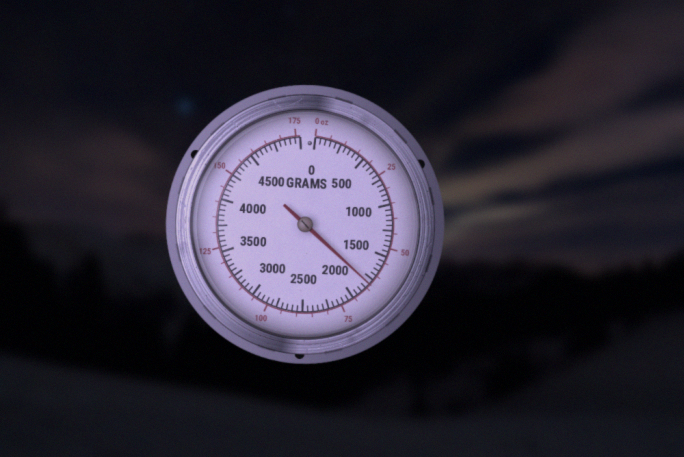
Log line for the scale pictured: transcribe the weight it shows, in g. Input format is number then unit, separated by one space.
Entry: 1800 g
